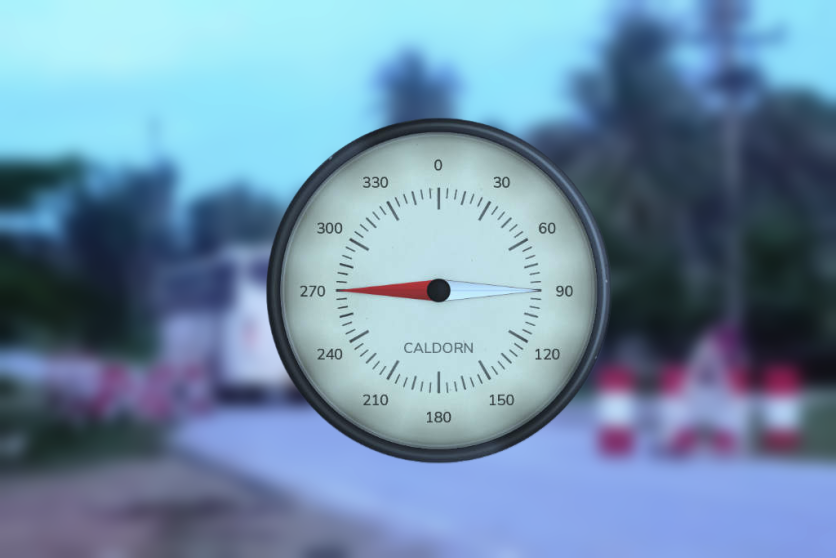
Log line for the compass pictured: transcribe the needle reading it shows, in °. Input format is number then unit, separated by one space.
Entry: 270 °
